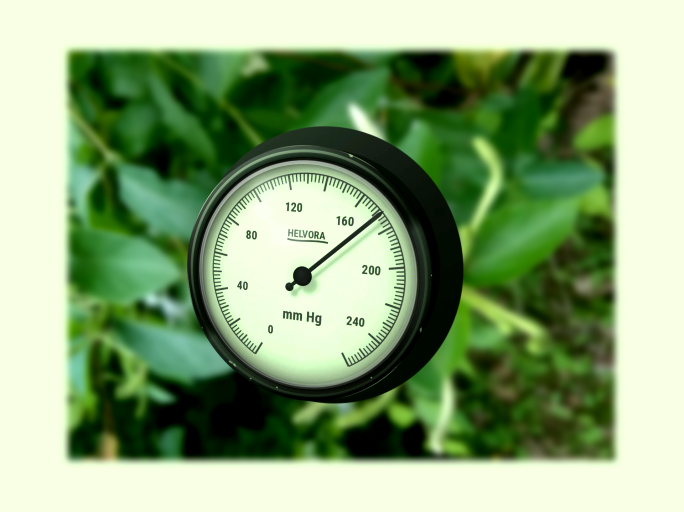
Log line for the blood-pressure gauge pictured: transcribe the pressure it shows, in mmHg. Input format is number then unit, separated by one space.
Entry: 172 mmHg
